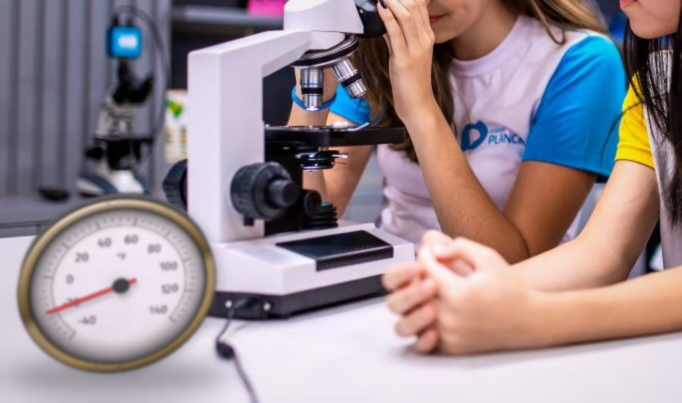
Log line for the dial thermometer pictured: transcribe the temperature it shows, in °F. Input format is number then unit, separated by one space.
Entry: -20 °F
